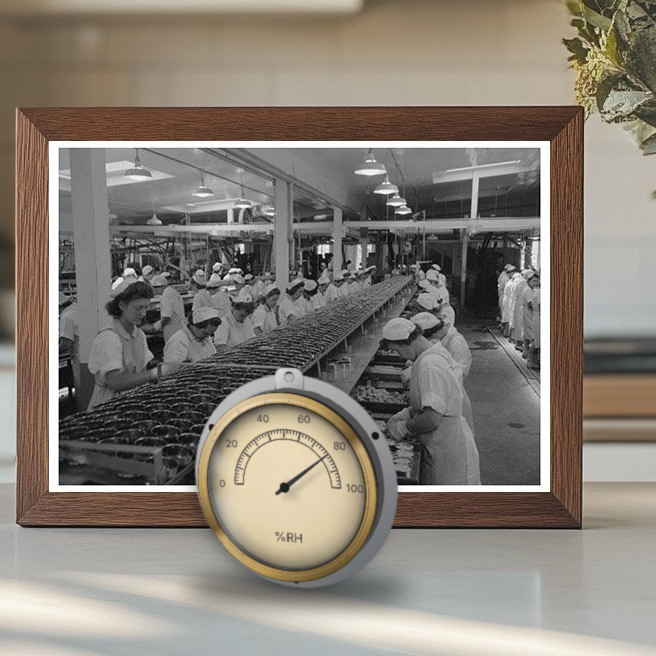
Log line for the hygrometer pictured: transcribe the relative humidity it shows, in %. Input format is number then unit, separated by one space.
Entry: 80 %
